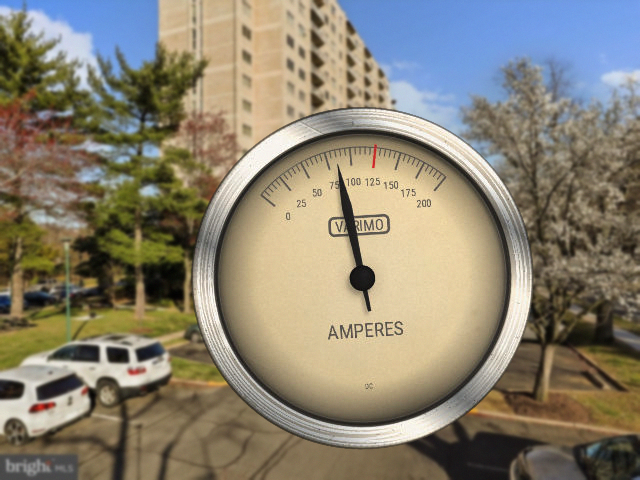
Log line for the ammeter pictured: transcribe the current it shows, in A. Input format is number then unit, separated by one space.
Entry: 85 A
